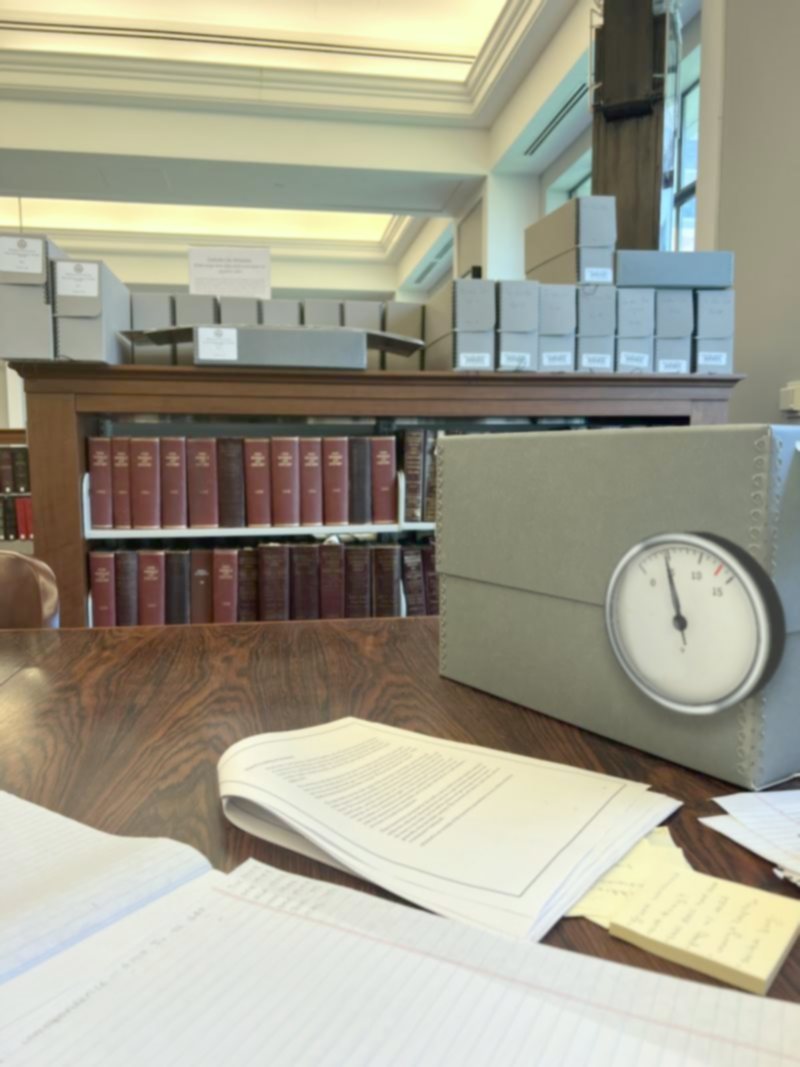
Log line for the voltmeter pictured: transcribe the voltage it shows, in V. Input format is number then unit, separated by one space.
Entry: 5 V
